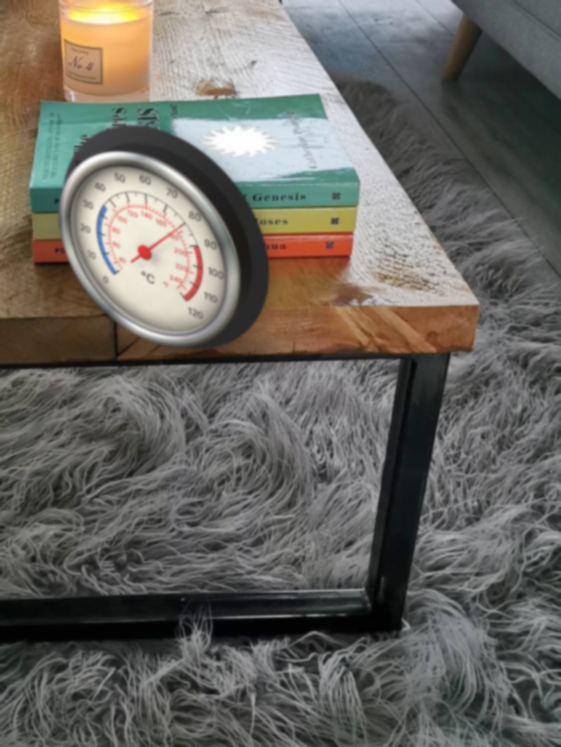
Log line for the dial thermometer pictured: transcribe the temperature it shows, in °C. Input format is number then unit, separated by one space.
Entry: 80 °C
